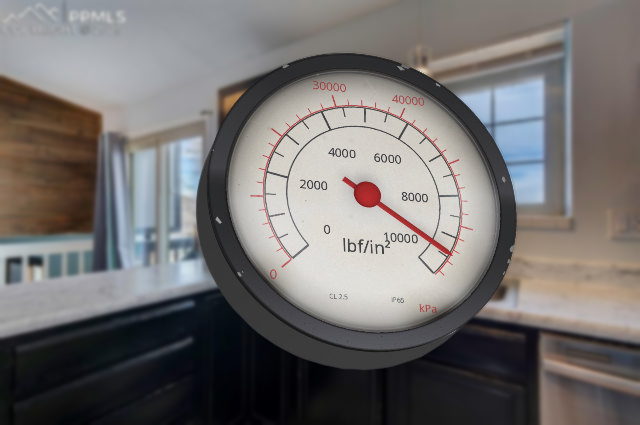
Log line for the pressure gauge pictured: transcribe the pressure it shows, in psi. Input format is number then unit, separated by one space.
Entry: 9500 psi
